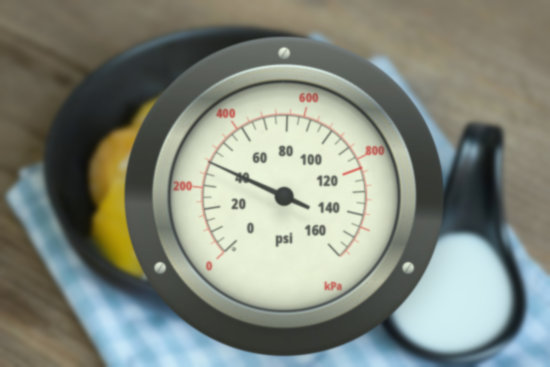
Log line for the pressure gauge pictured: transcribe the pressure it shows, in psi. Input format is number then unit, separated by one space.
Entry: 40 psi
